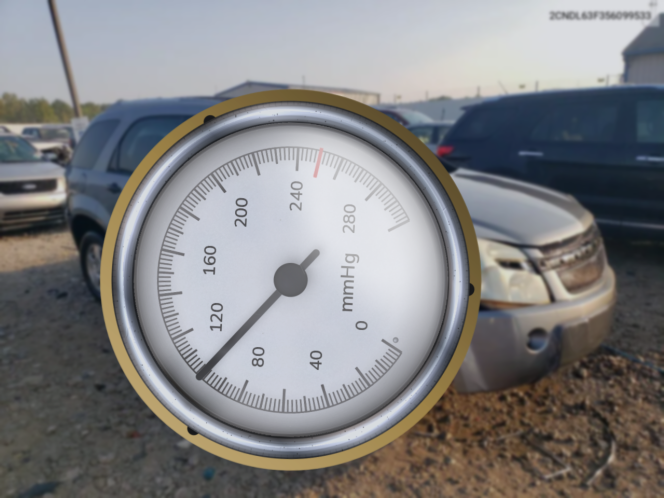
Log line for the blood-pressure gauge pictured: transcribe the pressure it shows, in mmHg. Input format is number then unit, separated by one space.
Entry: 100 mmHg
